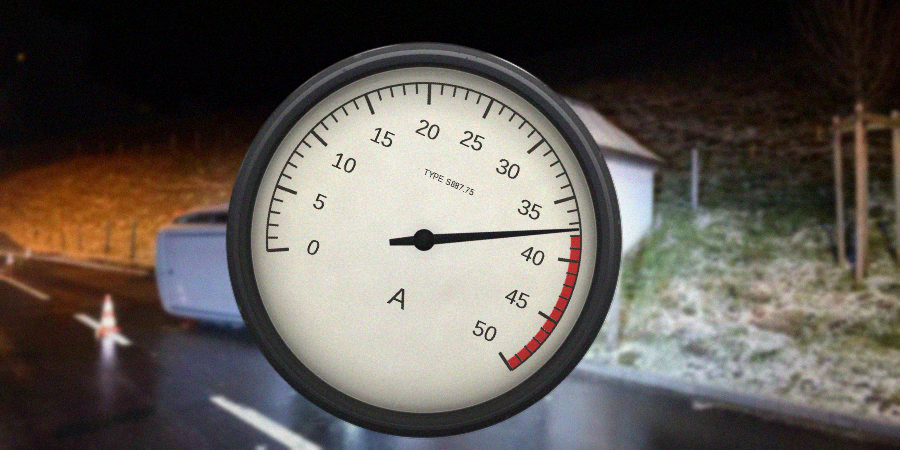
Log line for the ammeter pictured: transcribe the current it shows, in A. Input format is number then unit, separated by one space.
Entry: 37.5 A
